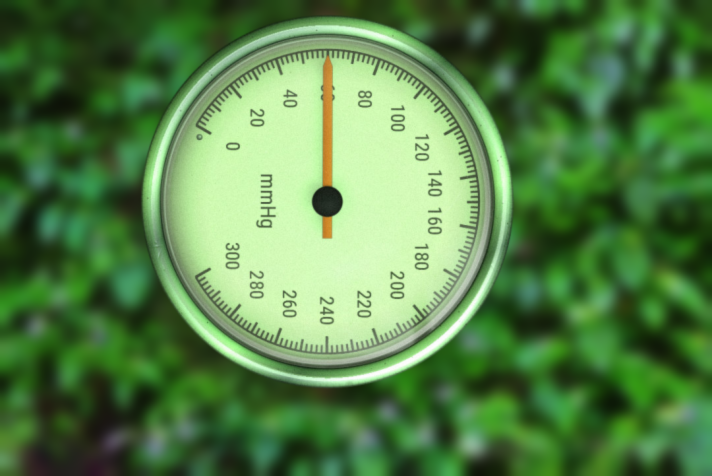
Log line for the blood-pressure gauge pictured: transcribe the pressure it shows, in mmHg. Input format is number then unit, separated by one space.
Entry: 60 mmHg
